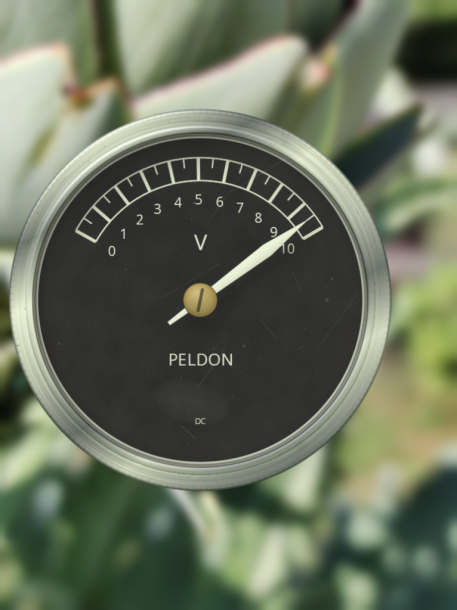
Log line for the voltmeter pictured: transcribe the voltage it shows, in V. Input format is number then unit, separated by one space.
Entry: 9.5 V
